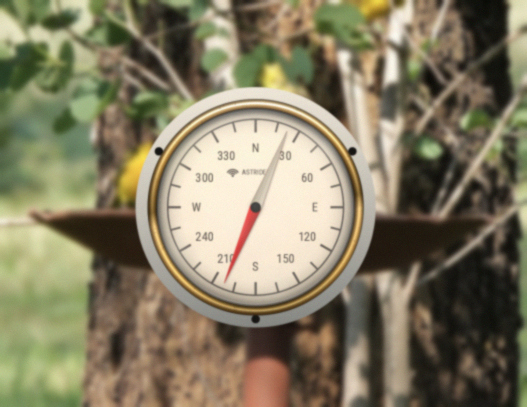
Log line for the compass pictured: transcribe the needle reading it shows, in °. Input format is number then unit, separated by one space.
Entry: 202.5 °
